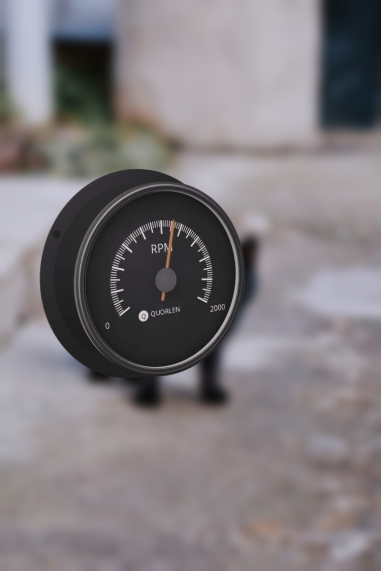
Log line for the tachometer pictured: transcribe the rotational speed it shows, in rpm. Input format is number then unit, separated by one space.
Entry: 1100 rpm
